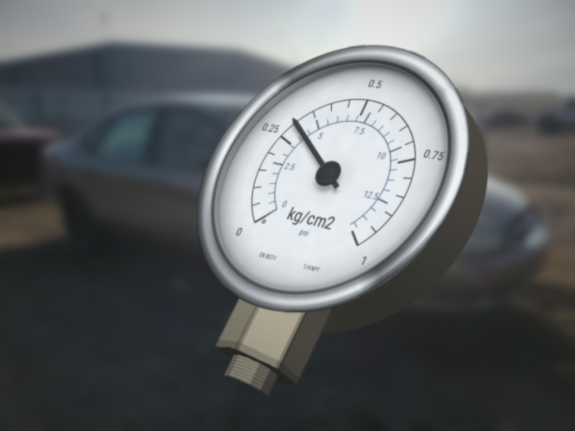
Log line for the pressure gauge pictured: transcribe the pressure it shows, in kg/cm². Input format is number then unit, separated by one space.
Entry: 0.3 kg/cm²
